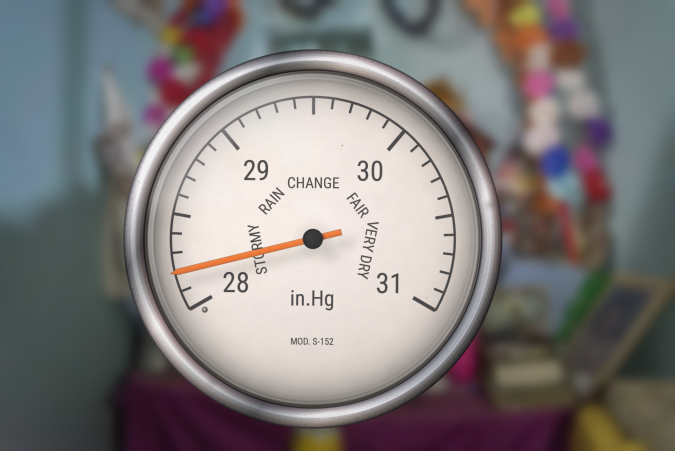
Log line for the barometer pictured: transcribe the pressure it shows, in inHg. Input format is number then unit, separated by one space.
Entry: 28.2 inHg
